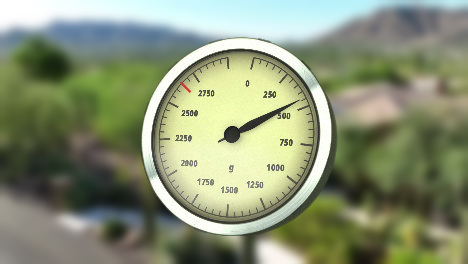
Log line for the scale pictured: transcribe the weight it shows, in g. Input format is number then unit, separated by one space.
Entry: 450 g
